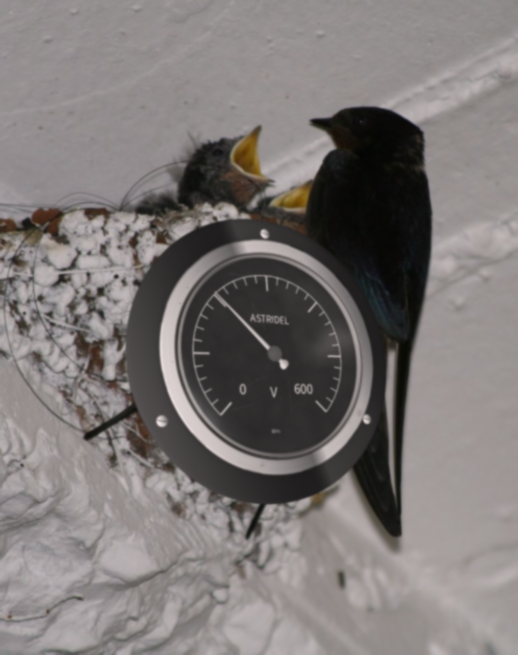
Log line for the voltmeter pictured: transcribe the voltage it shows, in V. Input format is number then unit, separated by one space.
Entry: 200 V
